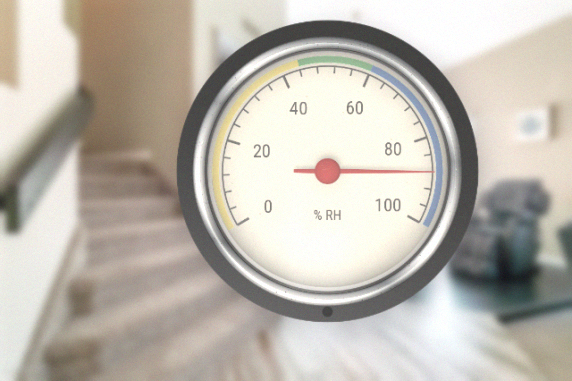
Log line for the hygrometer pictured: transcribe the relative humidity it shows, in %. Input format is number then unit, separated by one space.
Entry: 88 %
